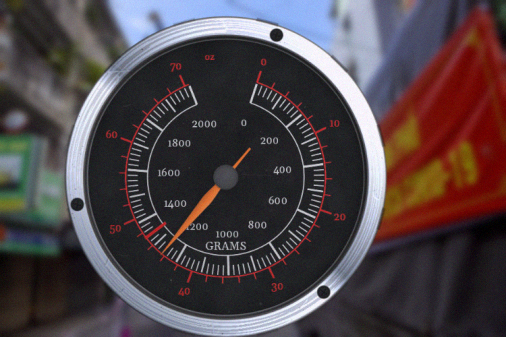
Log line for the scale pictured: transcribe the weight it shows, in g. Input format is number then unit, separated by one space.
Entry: 1260 g
